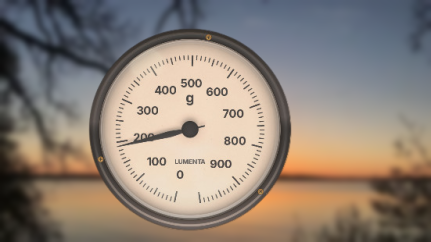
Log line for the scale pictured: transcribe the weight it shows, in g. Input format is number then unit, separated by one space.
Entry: 190 g
